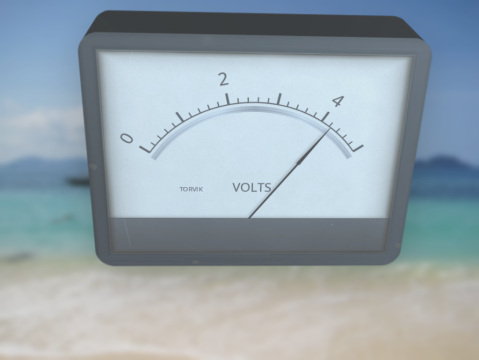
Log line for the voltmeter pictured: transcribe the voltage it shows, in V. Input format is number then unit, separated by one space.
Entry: 4.2 V
